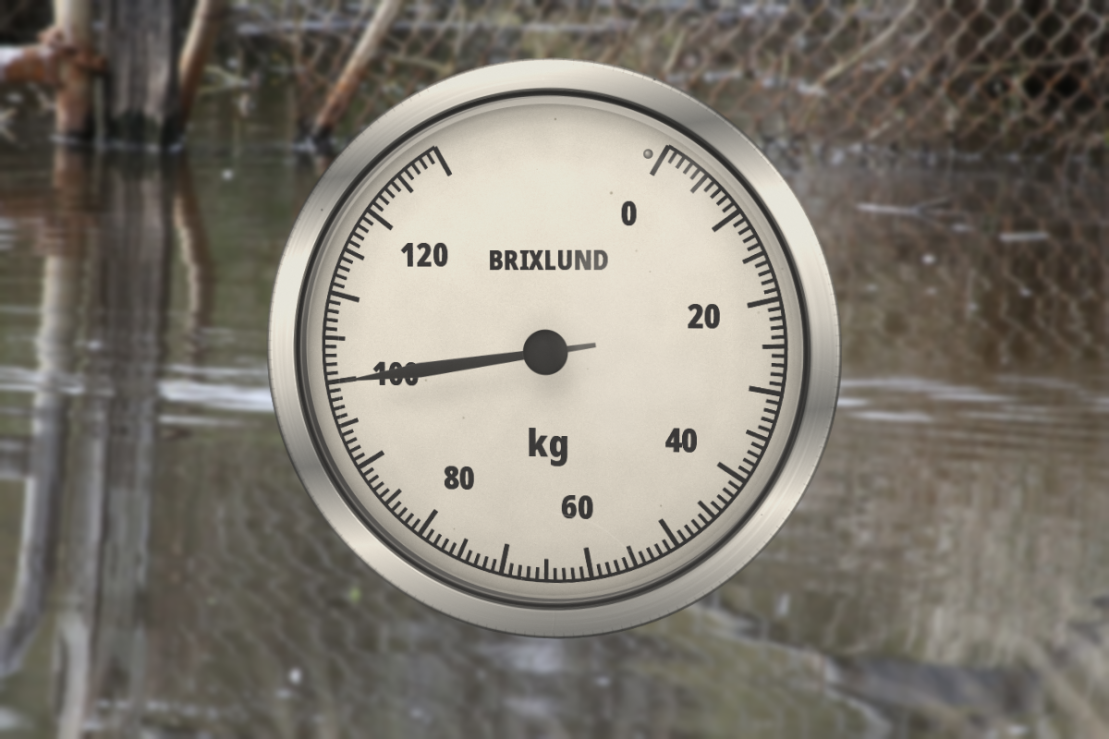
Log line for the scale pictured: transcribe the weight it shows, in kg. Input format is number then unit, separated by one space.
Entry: 100 kg
